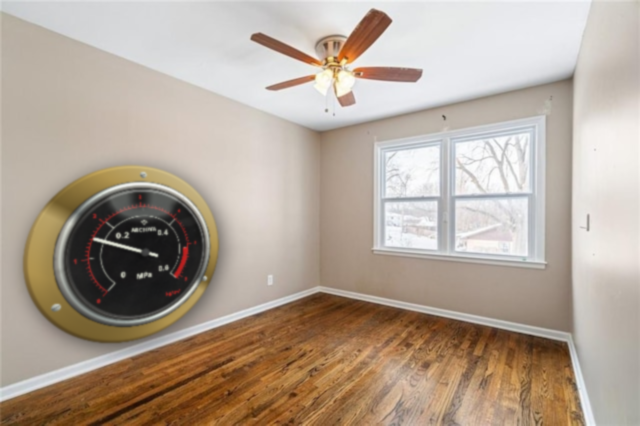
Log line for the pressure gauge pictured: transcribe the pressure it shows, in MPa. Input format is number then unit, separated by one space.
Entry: 0.15 MPa
